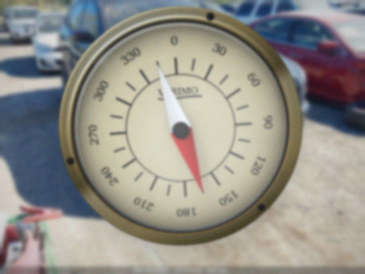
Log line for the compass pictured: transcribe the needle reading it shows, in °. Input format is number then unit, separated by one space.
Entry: 165 °
